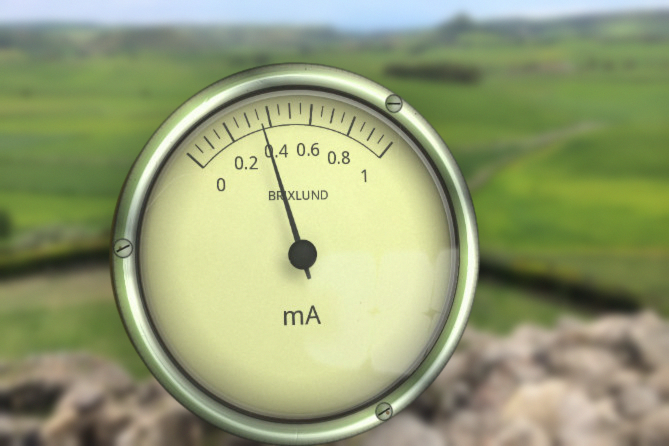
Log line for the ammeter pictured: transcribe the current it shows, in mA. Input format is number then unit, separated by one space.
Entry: 0.35 mA
